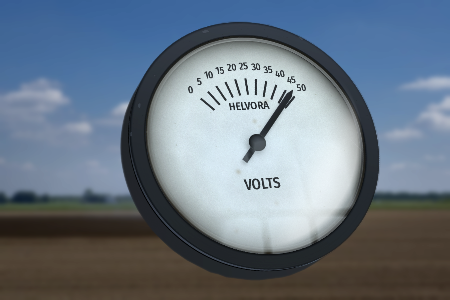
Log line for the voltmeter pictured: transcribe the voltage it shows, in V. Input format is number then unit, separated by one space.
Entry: 47.5 V
